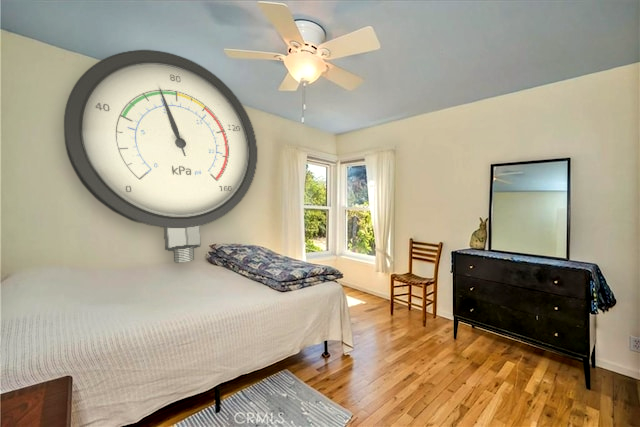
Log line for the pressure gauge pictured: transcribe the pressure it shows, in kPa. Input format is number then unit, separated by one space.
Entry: 70 kPa
